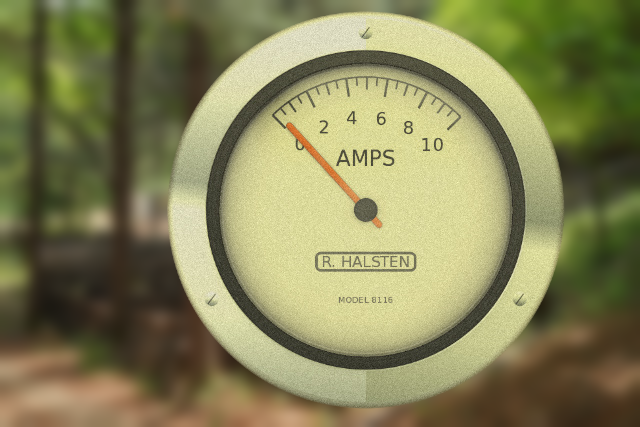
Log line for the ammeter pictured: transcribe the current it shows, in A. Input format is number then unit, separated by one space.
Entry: 0.25 A
